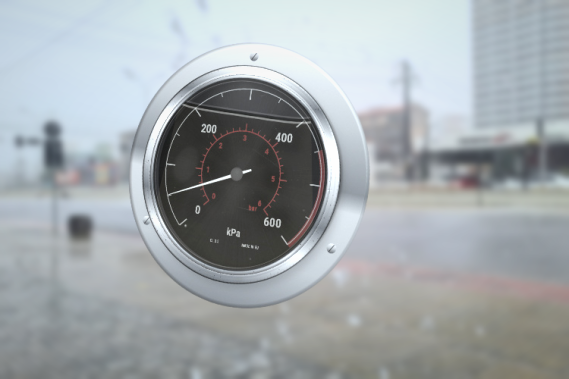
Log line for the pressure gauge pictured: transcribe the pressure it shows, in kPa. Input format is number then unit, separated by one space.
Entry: 50 kPa
